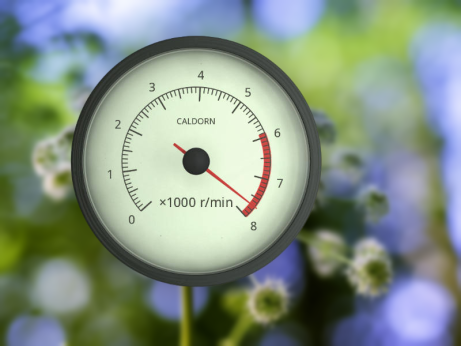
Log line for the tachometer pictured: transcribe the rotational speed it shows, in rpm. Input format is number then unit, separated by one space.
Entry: 7700 rpm
